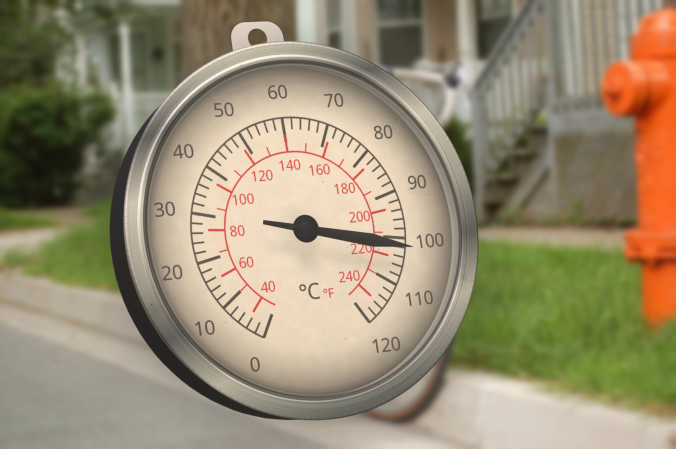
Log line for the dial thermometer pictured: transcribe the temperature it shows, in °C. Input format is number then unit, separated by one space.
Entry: 102 °C
